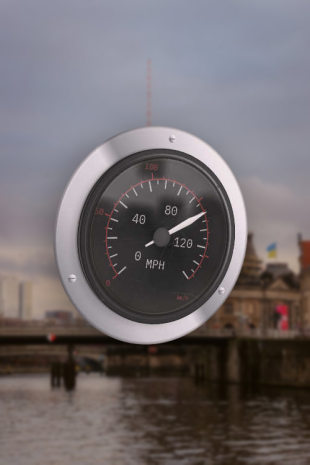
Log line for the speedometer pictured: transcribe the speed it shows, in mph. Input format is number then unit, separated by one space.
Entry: 100 mph
